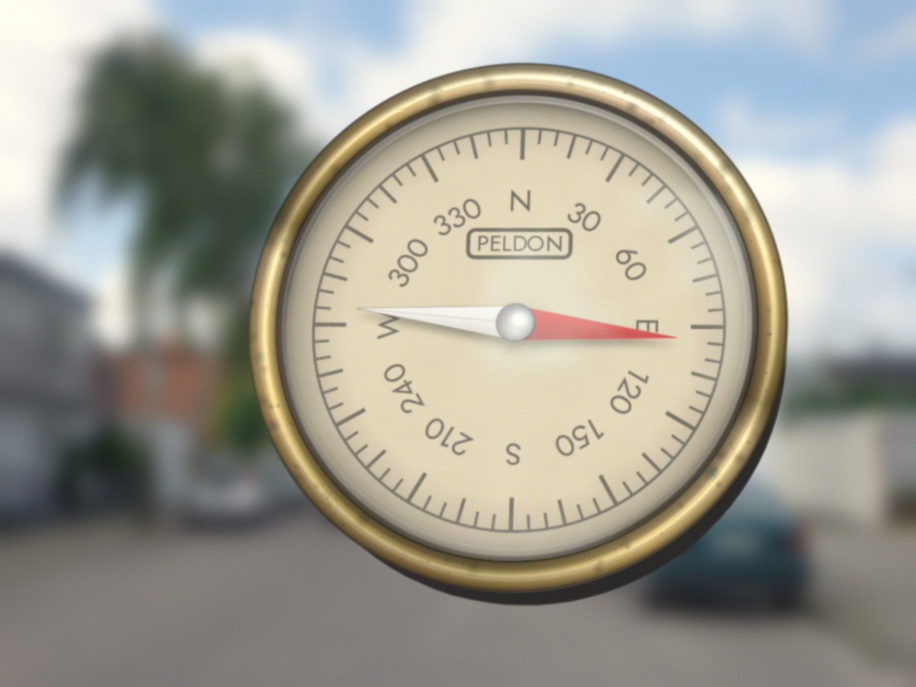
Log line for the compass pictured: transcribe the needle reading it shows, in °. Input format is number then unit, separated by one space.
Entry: 95 °
